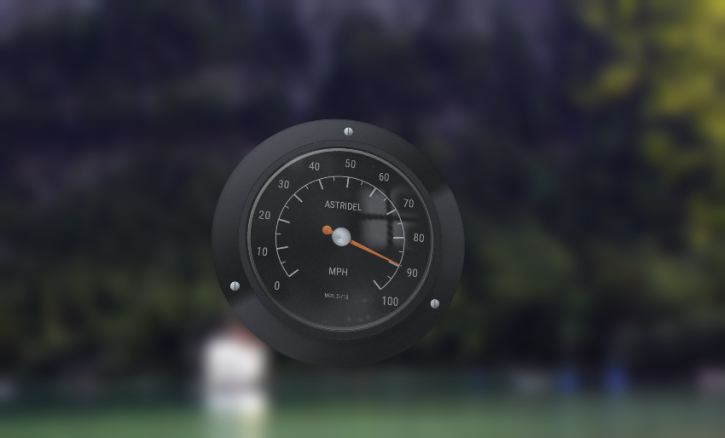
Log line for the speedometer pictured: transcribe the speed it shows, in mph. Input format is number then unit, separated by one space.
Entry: 90 mph
